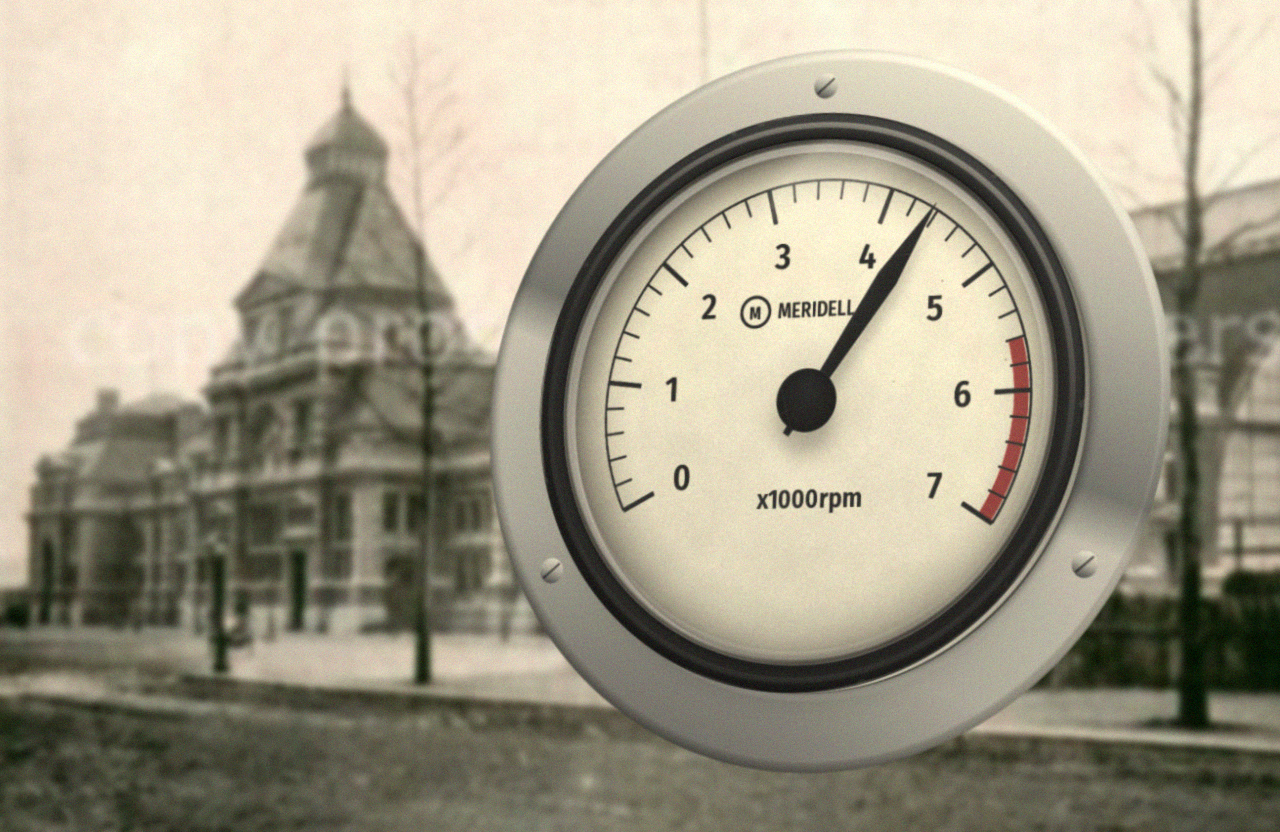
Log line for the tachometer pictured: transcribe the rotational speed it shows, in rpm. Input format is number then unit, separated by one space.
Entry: 4400 rpm
